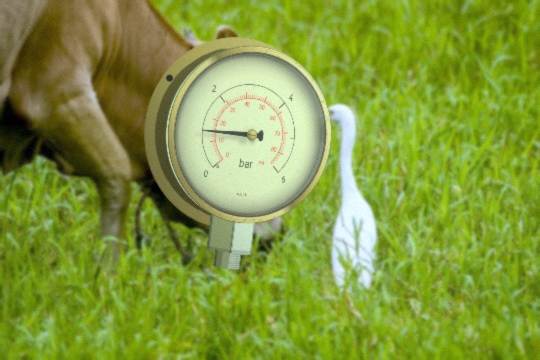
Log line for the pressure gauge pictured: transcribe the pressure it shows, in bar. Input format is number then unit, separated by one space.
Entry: 1 bar
